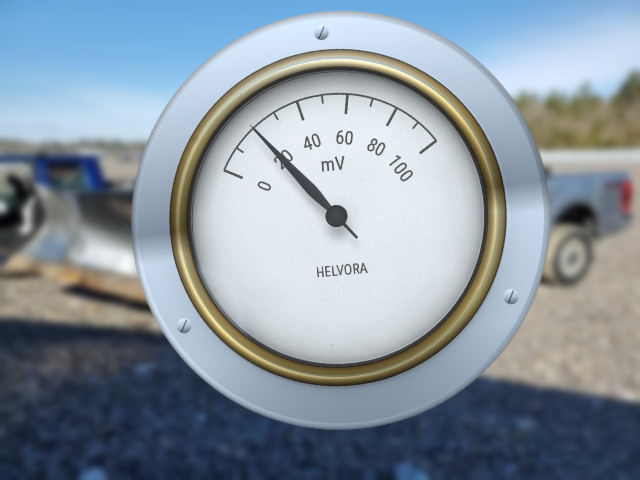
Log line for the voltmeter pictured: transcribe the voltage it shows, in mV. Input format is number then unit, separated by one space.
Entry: 20 mV
